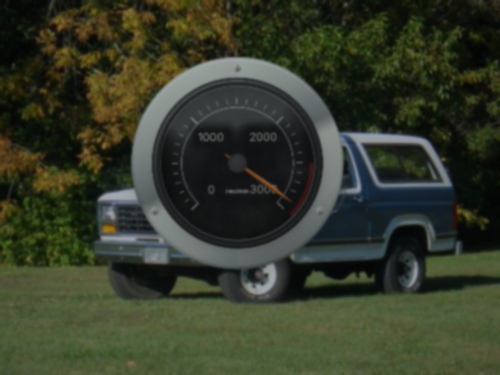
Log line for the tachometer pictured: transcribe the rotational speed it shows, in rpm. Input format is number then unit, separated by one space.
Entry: 2900 rpm
